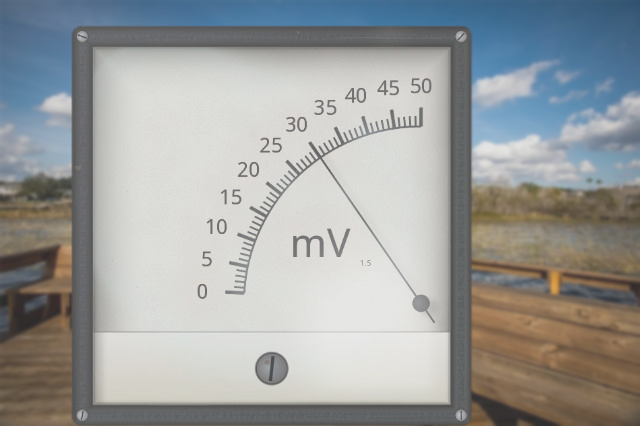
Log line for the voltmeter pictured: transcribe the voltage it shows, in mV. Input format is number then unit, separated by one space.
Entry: 30 mV
